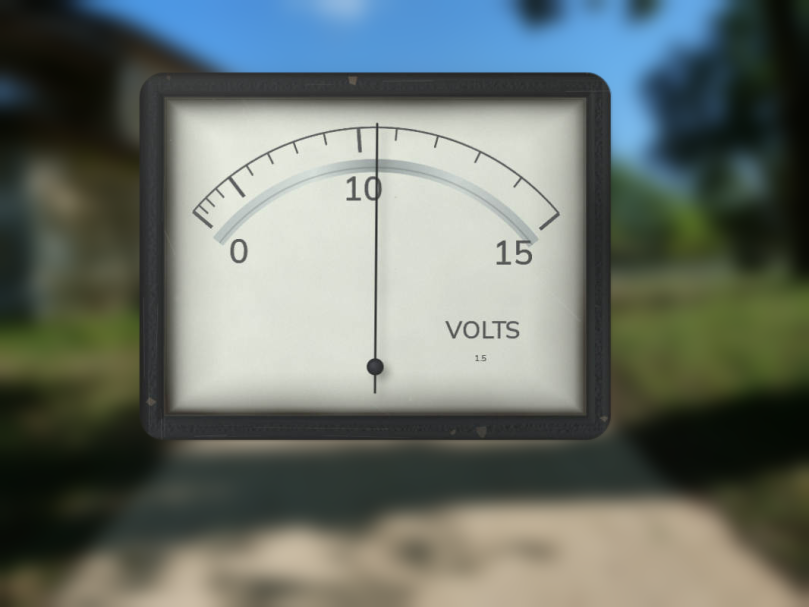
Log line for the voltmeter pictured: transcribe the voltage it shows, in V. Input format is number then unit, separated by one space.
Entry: 10.5 V
